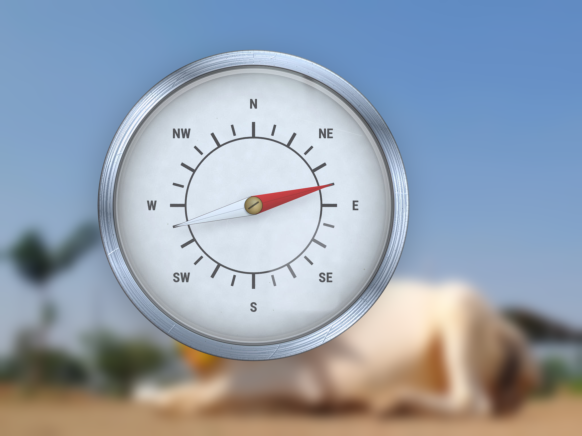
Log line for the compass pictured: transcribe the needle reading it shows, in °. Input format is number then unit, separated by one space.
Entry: 75 °
